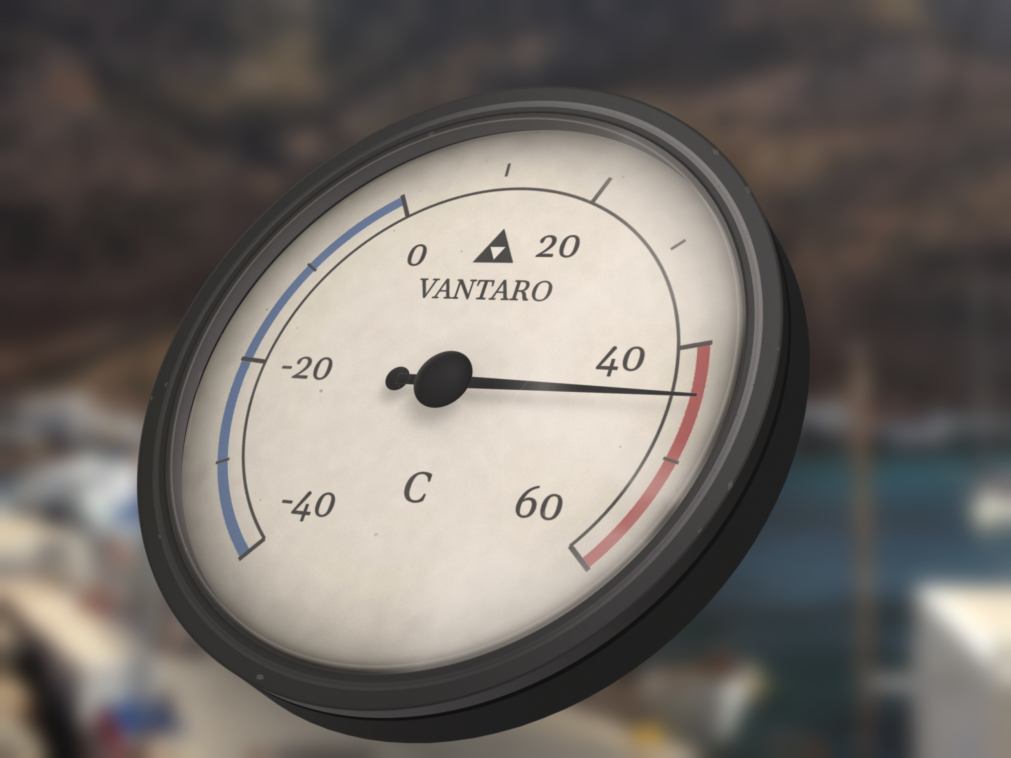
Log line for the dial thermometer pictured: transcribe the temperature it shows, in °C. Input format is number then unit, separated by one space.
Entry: 45 °C
